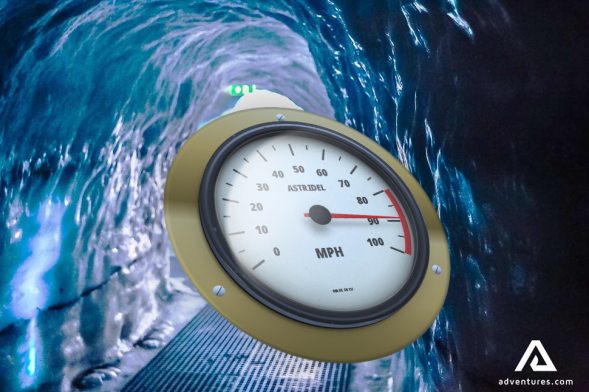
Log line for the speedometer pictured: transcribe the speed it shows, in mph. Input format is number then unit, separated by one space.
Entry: 90 mph
